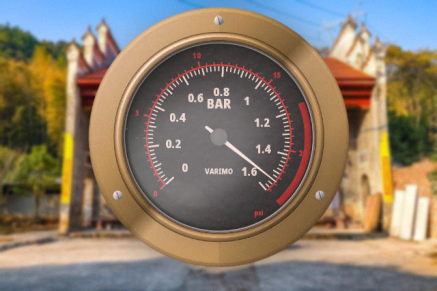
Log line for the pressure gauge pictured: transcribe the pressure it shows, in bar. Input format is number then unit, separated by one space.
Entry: 1.54 bar
